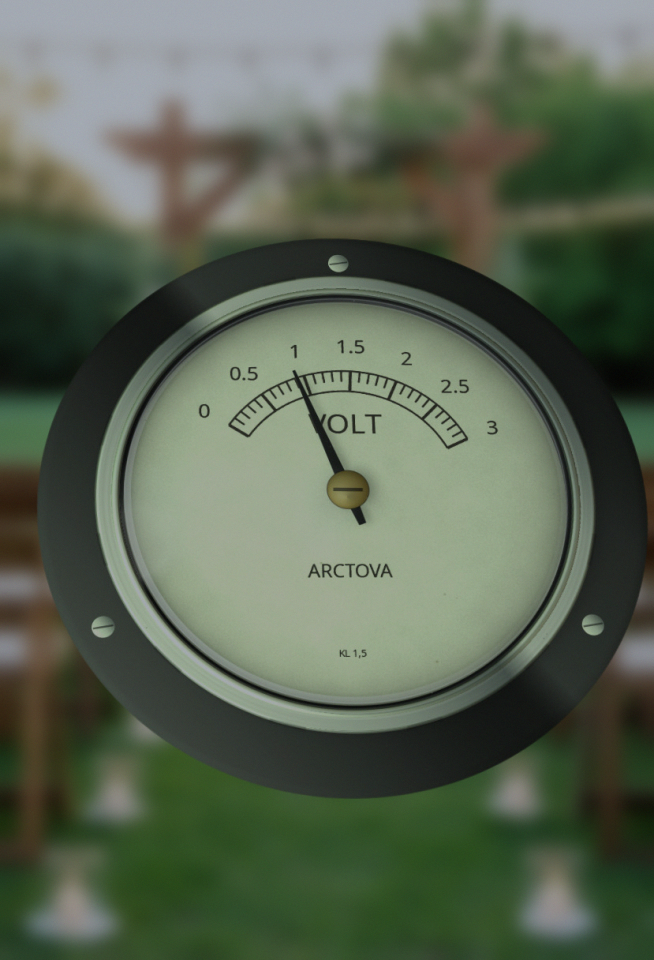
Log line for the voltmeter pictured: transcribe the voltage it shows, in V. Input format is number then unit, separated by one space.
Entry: 0.9 V
